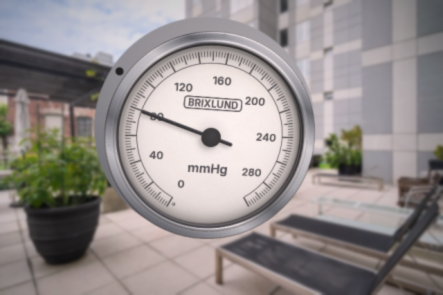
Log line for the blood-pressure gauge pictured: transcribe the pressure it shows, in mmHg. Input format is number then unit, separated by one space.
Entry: 80 mmHg
